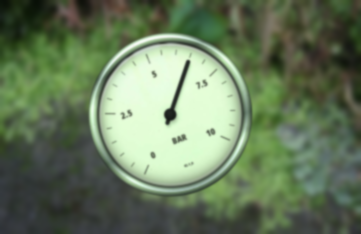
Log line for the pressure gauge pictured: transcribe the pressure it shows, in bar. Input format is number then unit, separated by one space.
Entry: 6.5 bar
